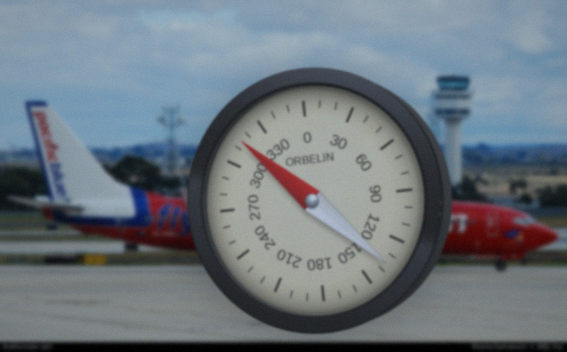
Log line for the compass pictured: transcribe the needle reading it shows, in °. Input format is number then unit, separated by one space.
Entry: 315 °
